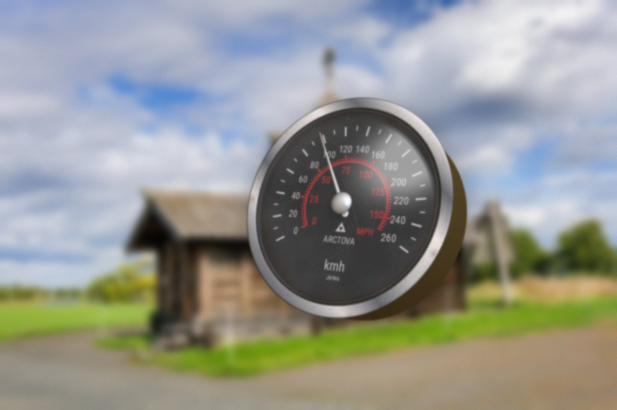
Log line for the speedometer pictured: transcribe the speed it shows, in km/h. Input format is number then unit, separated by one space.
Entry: 100 km/h
